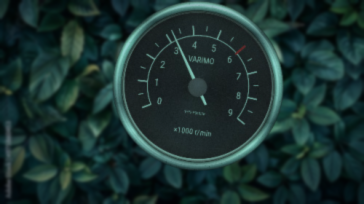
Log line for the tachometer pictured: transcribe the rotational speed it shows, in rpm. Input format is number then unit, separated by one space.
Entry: 3250 rpm
